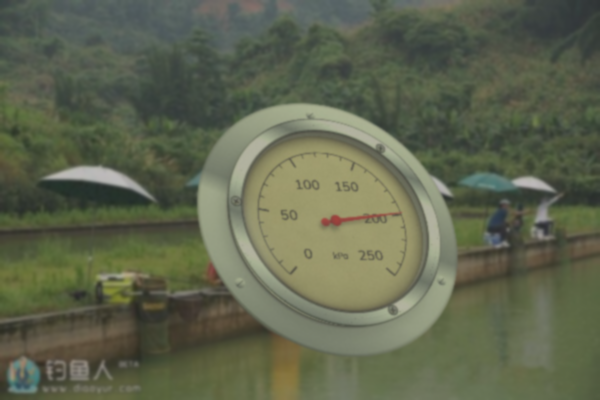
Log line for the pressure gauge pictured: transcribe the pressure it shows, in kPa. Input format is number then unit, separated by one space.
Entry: 200 kPa
